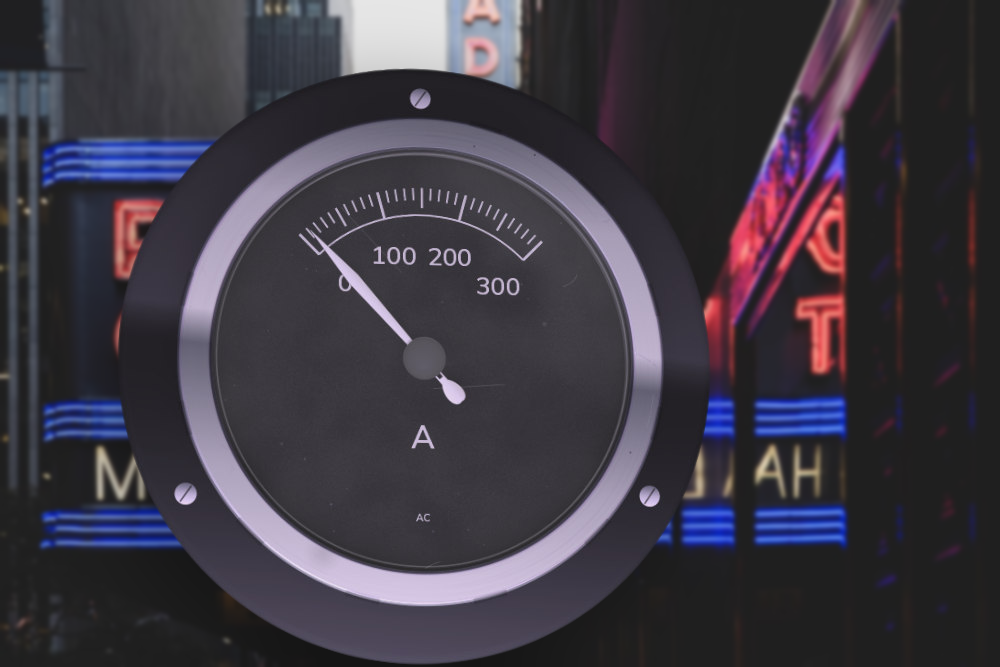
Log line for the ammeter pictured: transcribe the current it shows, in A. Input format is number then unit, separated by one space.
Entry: 10 A
